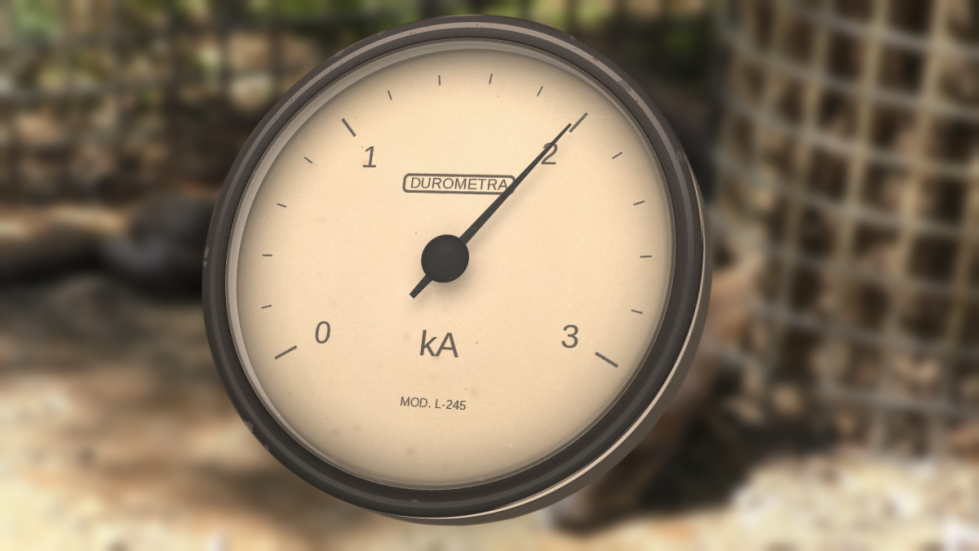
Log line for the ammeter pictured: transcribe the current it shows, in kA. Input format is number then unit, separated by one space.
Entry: 2 kA
